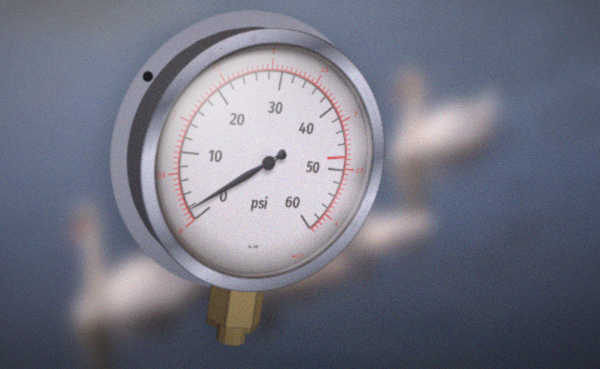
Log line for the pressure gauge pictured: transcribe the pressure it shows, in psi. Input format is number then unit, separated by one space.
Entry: 2 psi
